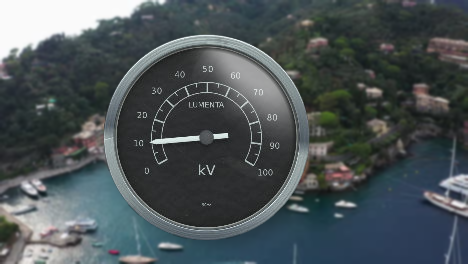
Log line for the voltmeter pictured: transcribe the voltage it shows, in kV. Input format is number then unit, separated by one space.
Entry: 10 kV
